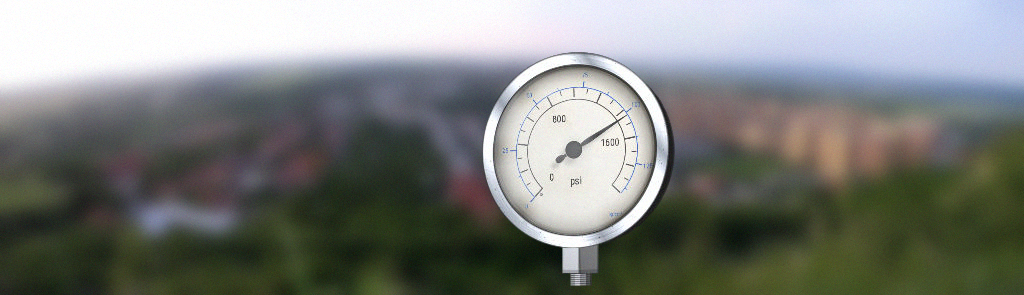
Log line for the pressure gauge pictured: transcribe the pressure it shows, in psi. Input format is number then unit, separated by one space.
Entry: 1450 psi
